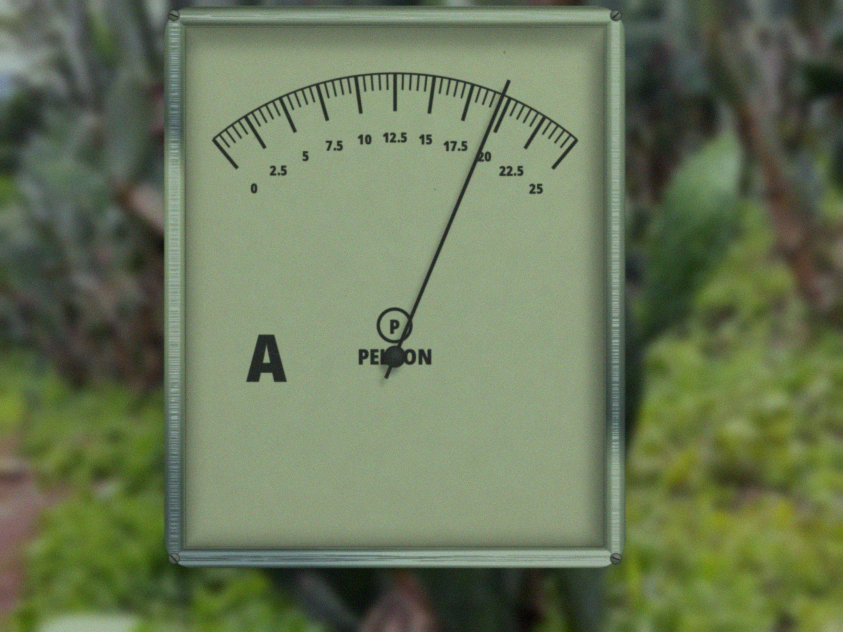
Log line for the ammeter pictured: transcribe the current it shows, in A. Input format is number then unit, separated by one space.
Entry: 19.5 A
